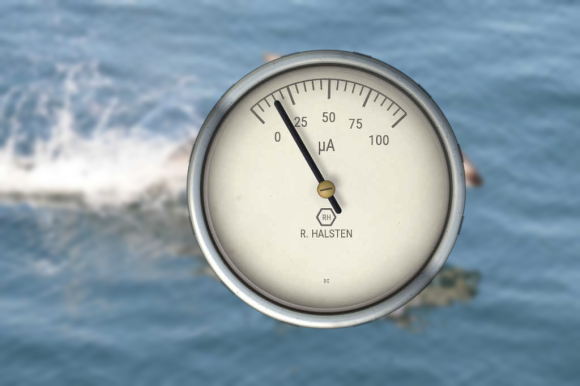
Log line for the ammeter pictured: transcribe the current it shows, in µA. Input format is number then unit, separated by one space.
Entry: 15 µA
